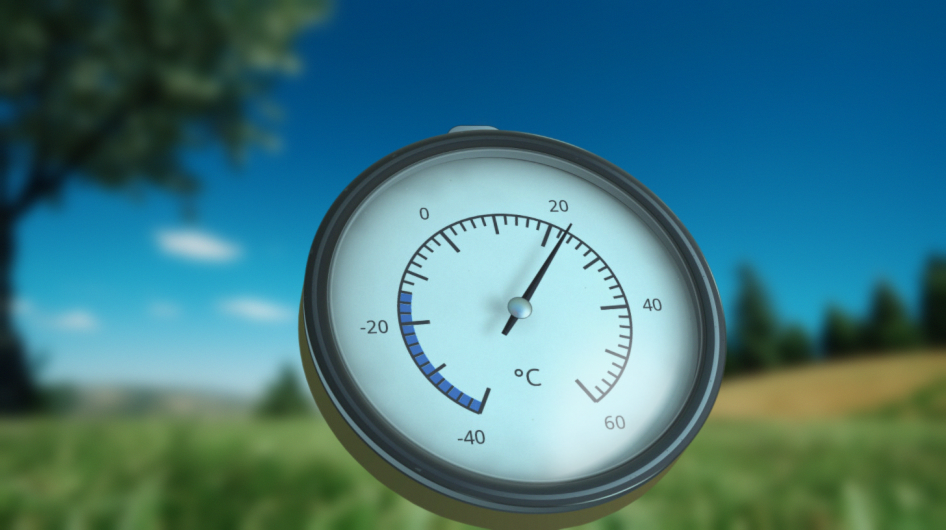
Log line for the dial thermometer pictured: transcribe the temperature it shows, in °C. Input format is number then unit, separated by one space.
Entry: 23 °C
